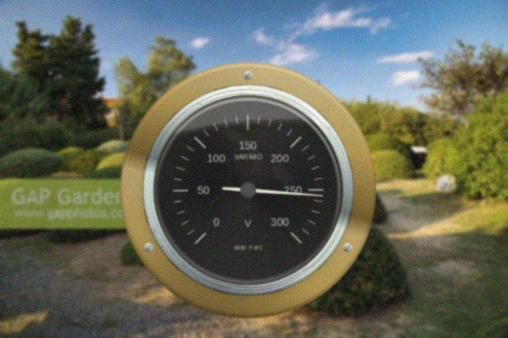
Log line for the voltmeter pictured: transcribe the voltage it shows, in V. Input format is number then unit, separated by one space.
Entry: 255 V
